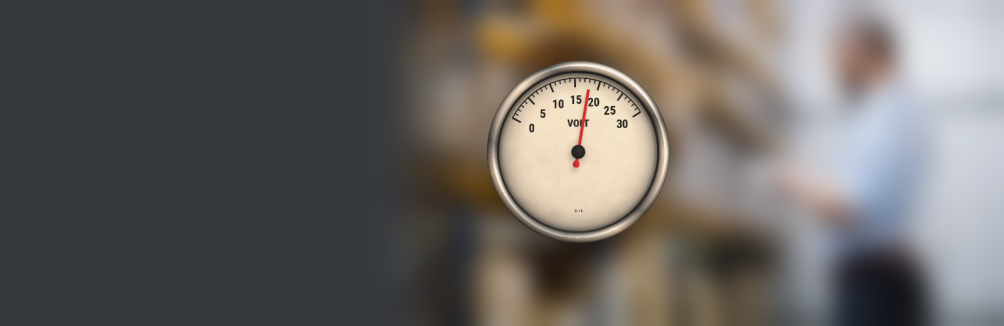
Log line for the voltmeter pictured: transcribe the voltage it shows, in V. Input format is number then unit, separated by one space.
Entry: 18 V
